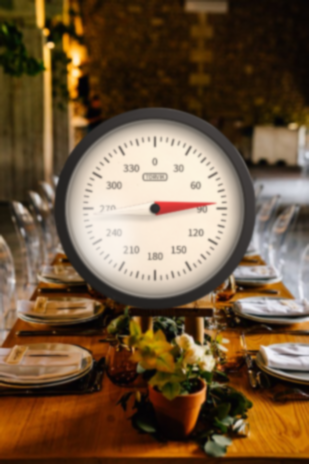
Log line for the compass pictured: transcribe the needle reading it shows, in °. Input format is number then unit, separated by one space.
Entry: 85 °
